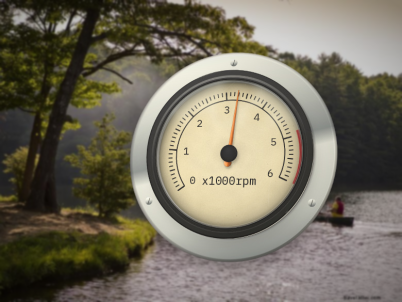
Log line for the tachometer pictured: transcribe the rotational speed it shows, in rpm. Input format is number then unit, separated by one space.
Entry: 3300 rpm
